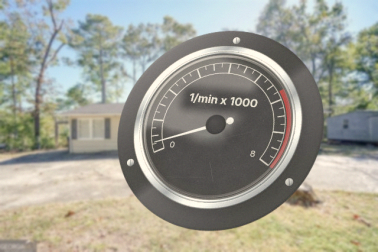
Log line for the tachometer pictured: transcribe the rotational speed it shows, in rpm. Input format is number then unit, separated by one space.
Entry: 250 rpm
